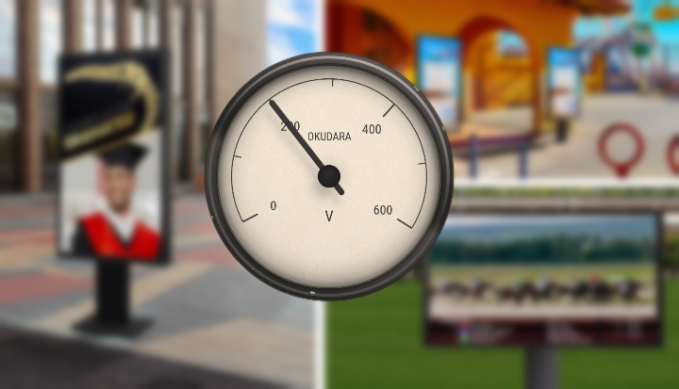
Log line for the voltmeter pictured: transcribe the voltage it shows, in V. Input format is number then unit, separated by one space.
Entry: 200 V
